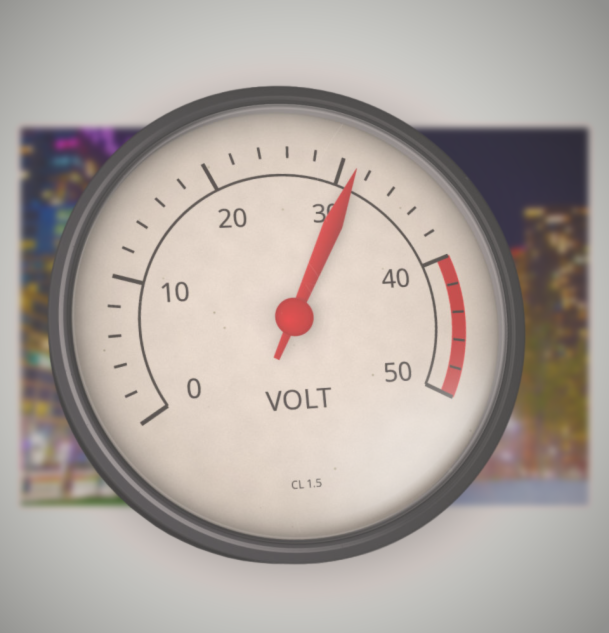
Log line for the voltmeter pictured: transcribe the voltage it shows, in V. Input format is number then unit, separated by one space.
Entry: 31 V
